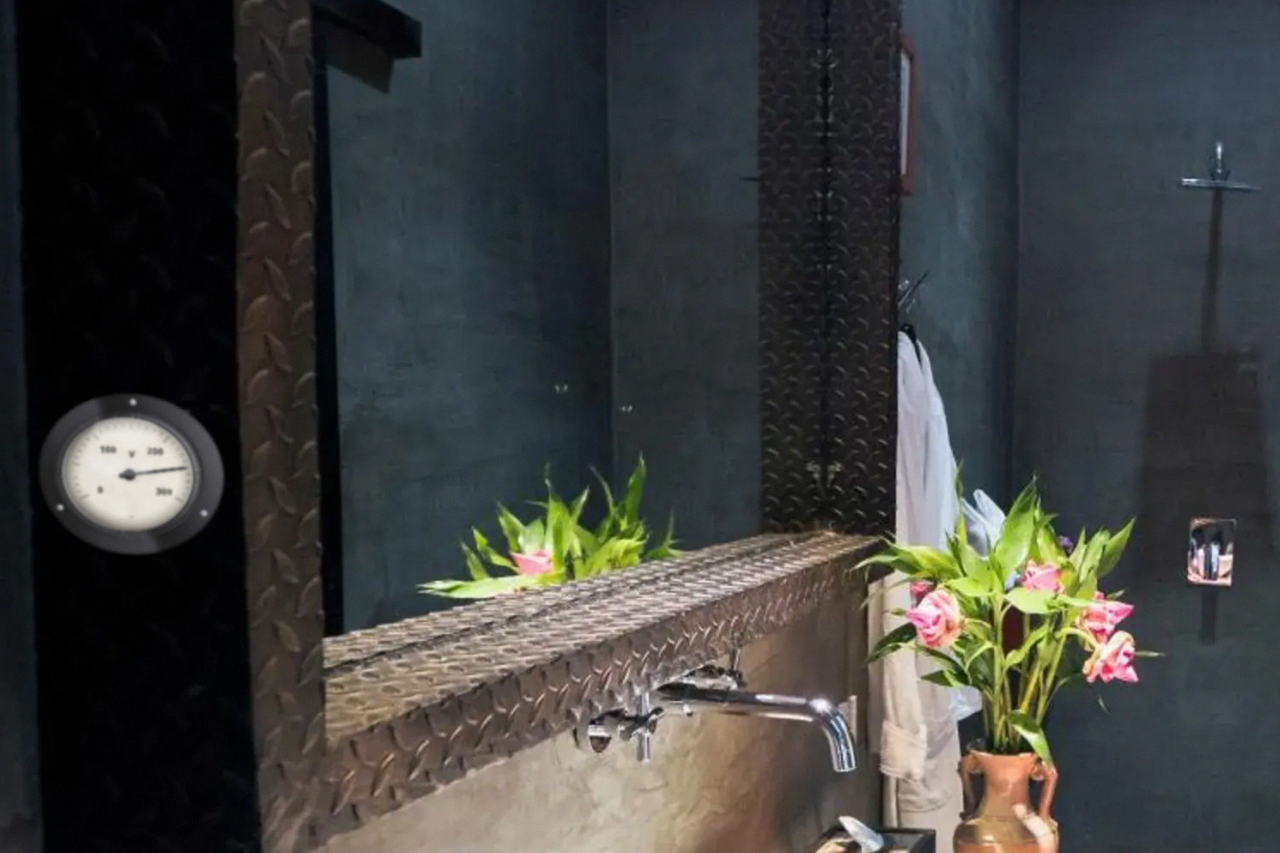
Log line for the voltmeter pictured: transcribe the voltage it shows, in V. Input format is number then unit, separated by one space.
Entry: 250 V
